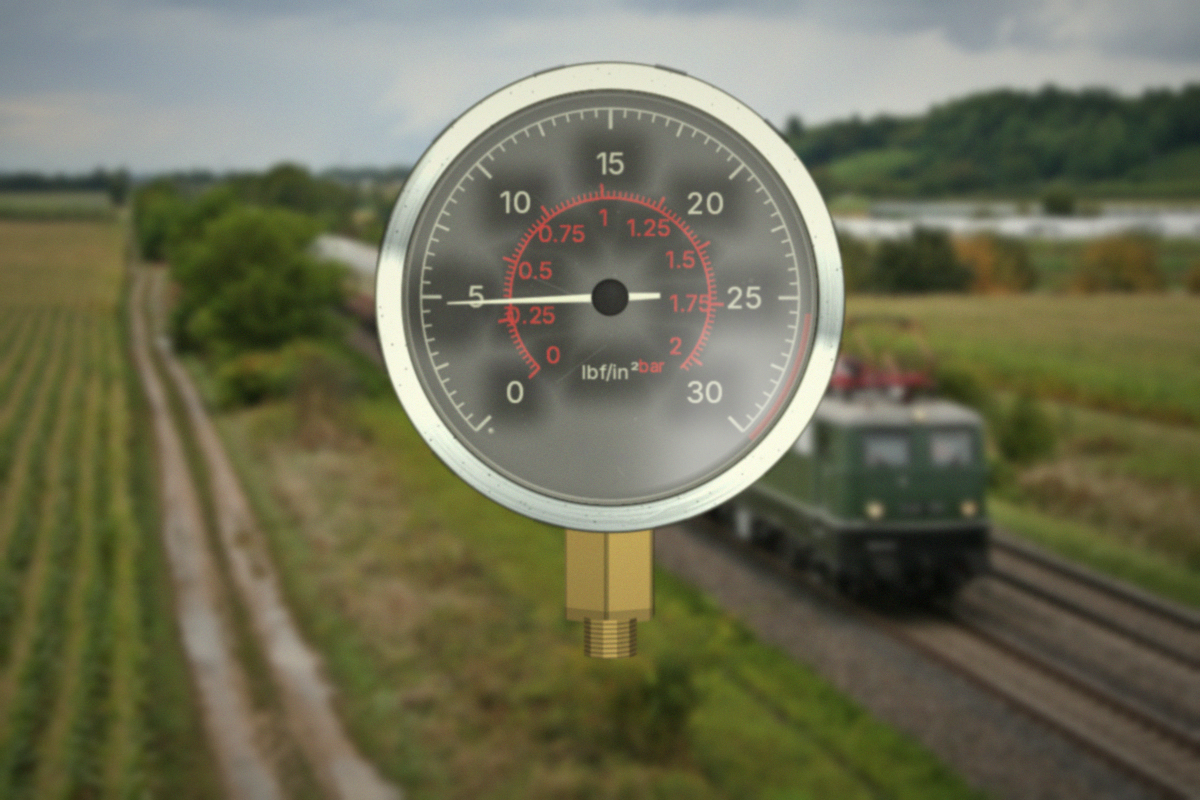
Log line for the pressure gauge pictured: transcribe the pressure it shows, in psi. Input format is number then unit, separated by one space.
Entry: 4.75 psi
